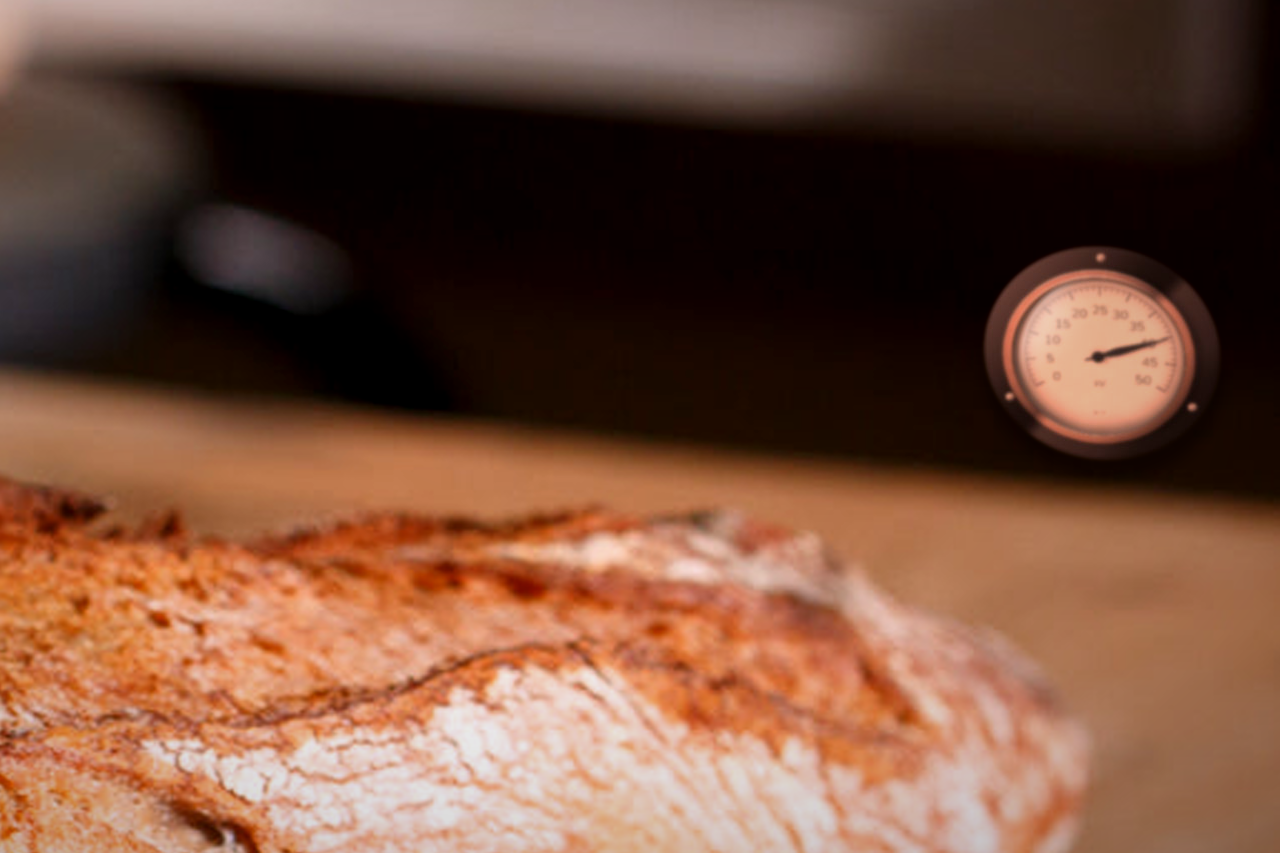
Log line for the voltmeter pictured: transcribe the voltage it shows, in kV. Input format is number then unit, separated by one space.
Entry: 40 kV
